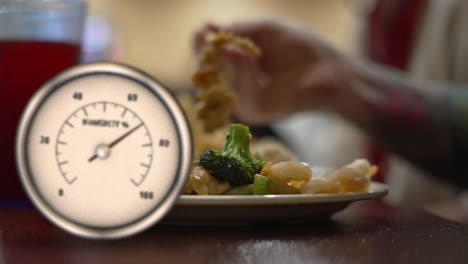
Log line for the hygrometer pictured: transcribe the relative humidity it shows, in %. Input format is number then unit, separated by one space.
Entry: 70 %
